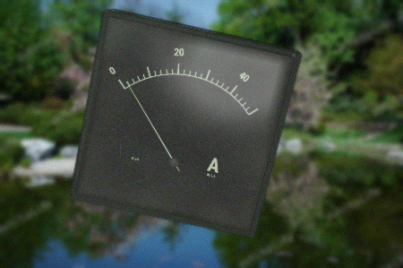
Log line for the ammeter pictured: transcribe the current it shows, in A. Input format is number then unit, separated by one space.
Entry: 2 A
